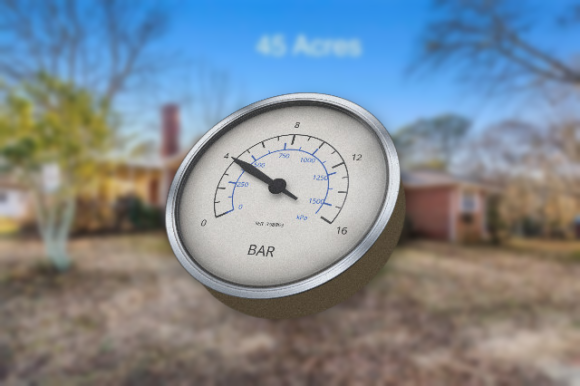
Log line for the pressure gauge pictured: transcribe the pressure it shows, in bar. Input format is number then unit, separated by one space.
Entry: 4 bar
